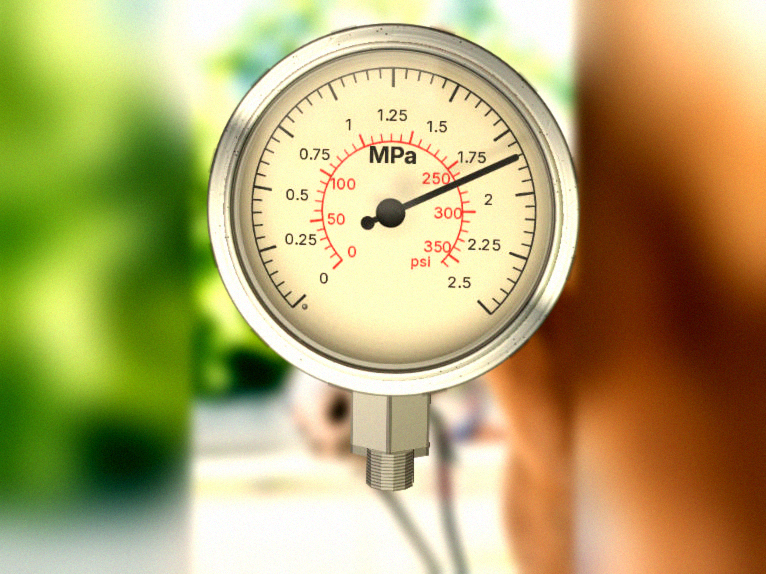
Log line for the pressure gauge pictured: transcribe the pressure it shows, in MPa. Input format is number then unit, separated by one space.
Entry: 1.85 MPa
